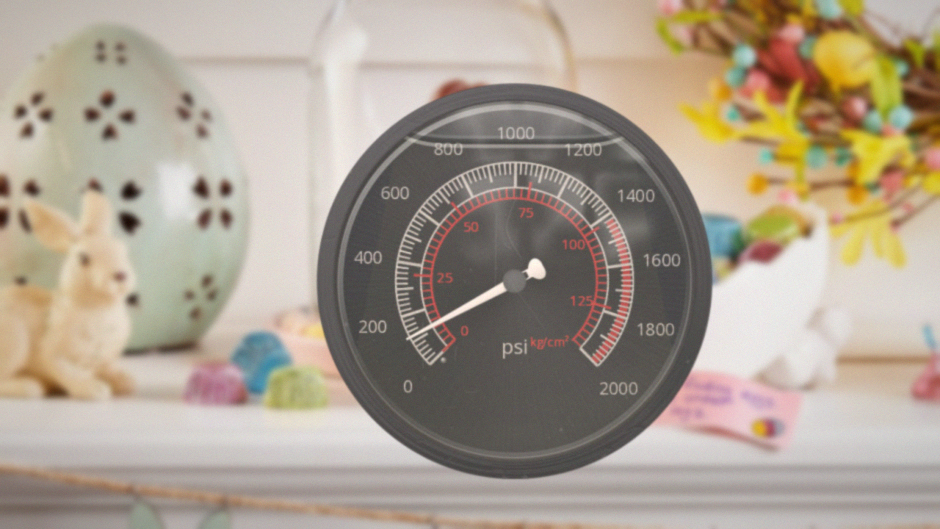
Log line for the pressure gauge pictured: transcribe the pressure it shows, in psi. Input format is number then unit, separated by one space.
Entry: 120 psi
